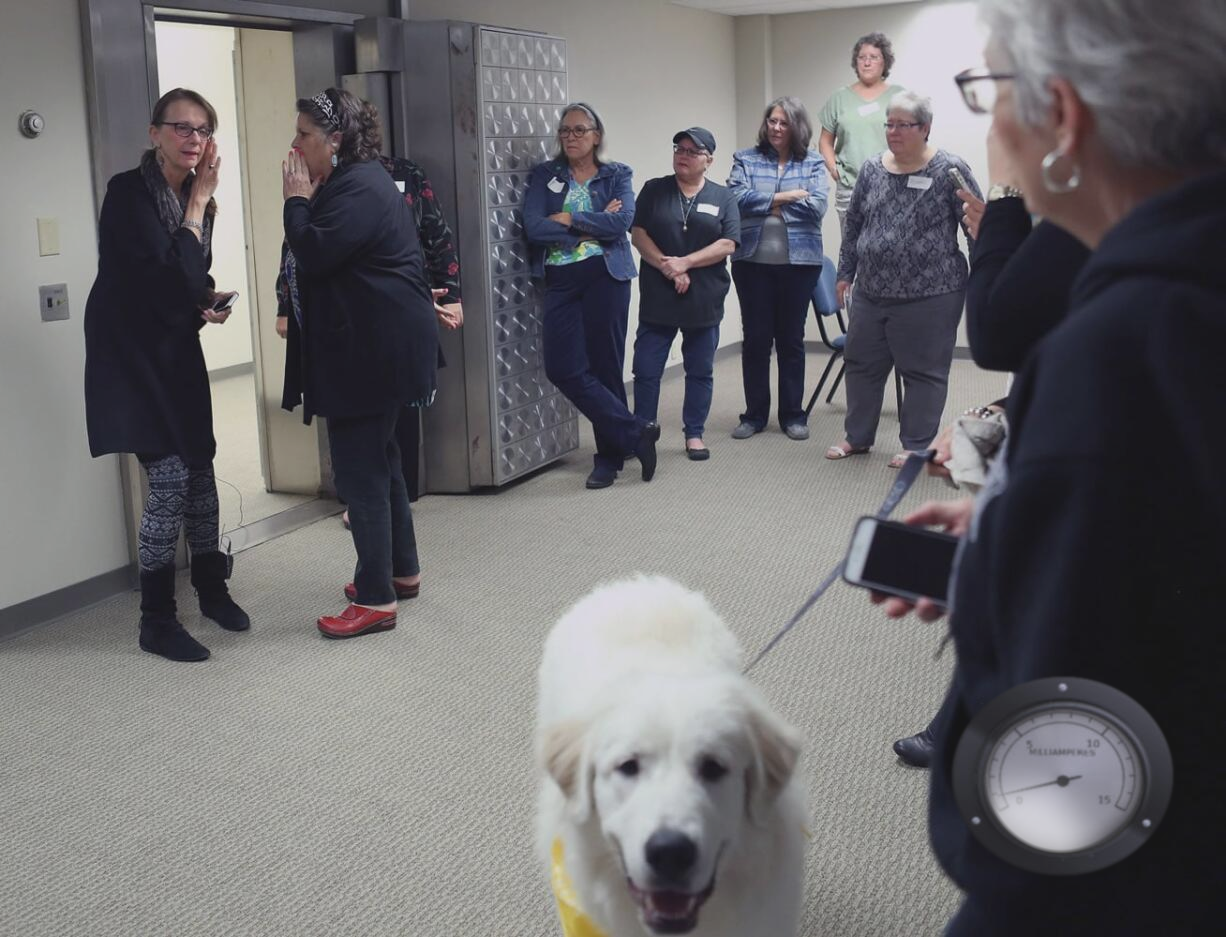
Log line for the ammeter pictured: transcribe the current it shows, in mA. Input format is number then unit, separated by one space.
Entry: 1 mA
